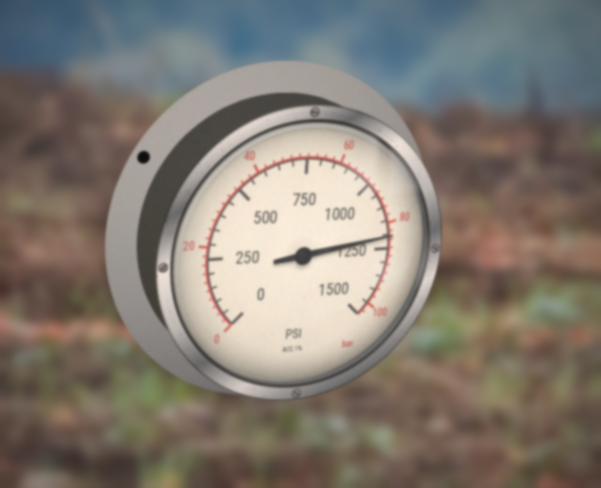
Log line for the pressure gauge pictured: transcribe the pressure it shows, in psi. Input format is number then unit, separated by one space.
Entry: 1200 psi
